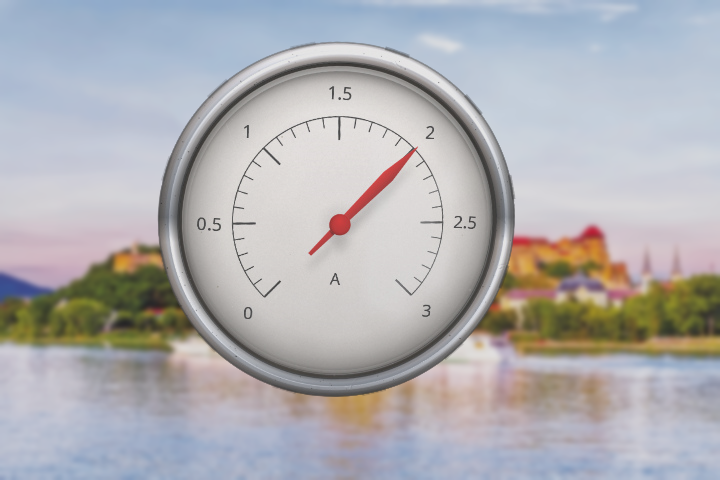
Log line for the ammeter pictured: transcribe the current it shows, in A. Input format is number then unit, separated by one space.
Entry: 2 A
